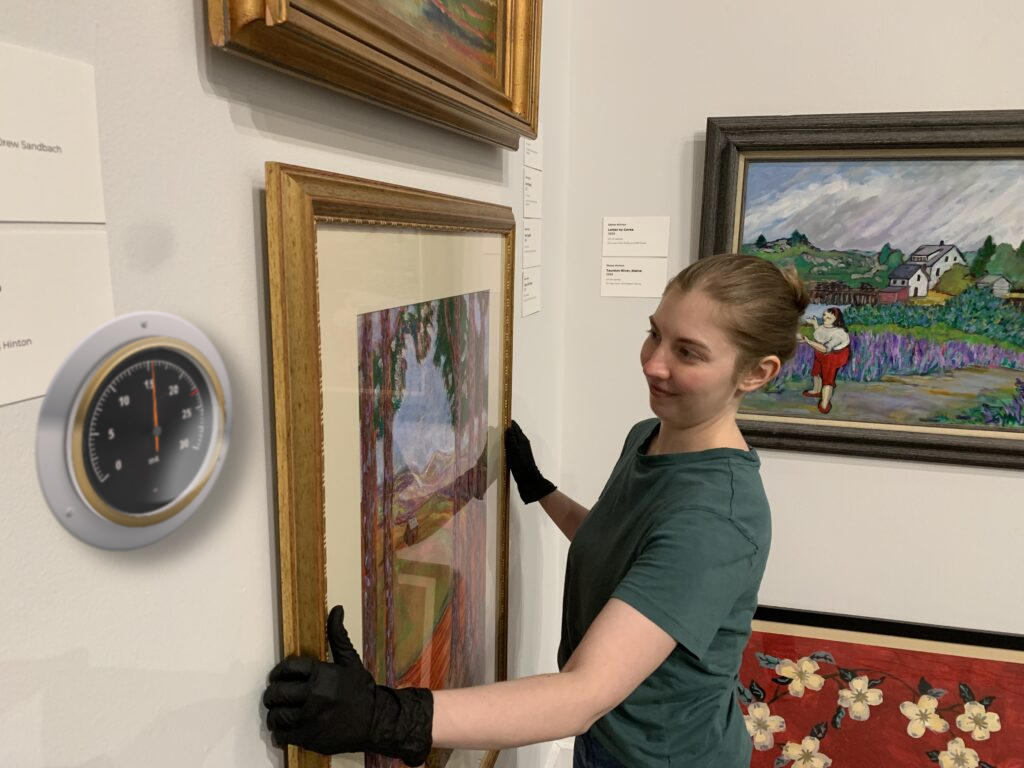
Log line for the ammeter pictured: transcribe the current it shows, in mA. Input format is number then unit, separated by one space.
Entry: 15 mA
